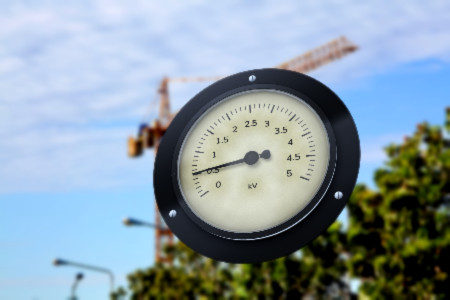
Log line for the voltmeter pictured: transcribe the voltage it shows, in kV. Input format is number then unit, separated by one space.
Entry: 0.5 kV
